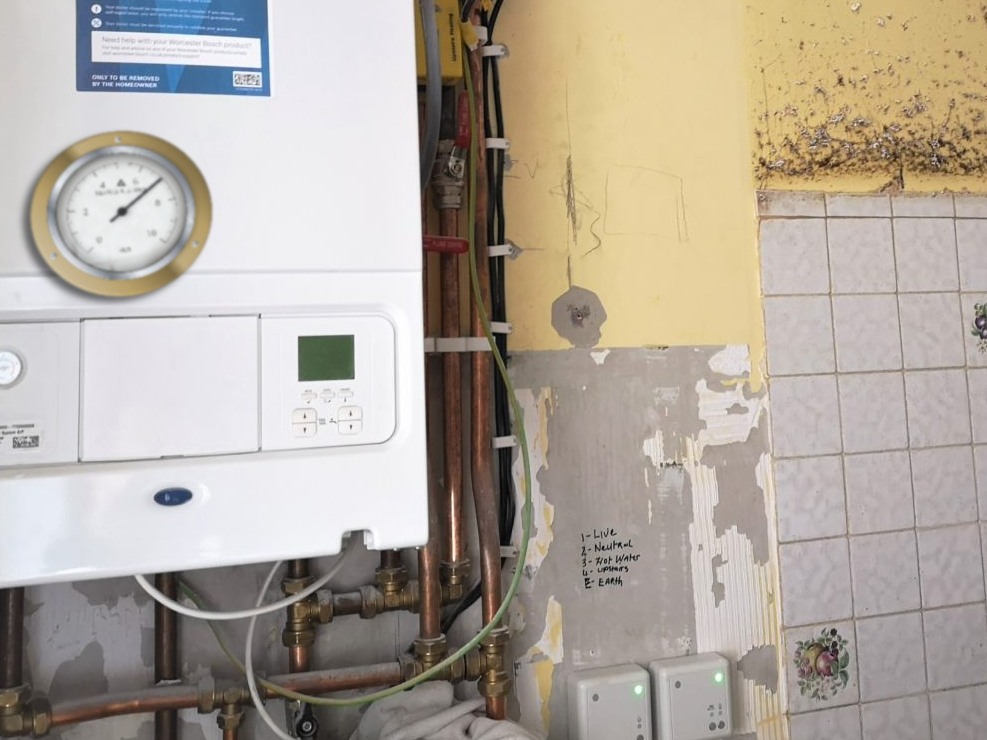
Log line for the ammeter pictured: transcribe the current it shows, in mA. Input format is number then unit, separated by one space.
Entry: 7 mA
